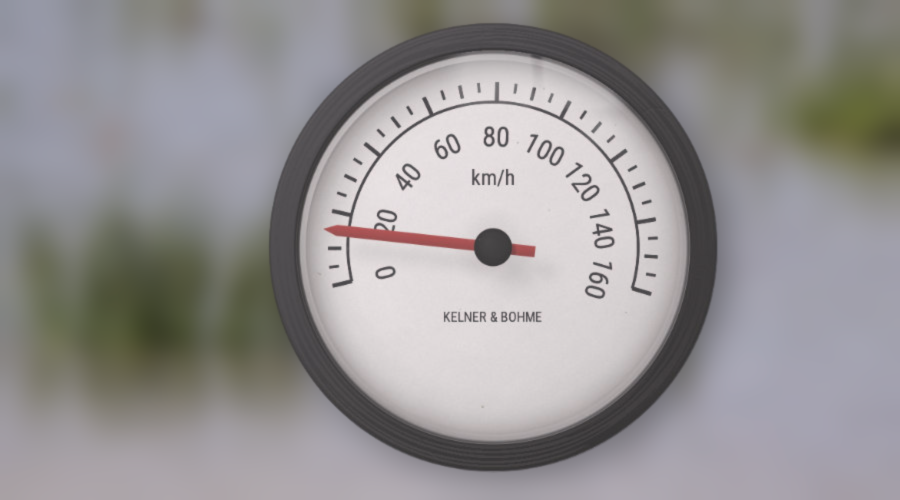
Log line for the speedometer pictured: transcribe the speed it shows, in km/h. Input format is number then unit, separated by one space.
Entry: 15 km/h
